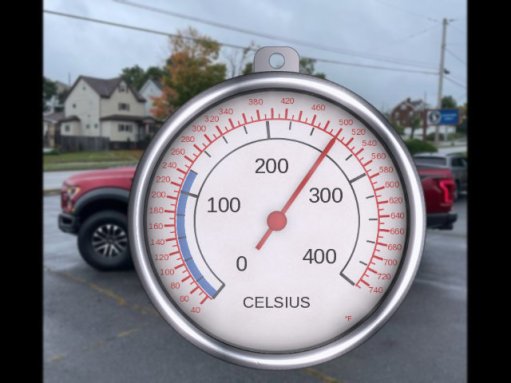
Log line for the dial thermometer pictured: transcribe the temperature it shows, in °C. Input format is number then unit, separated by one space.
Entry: 260 °C
